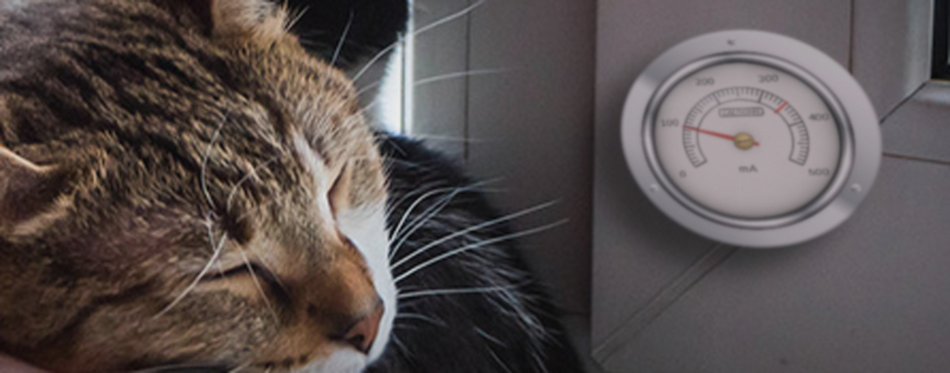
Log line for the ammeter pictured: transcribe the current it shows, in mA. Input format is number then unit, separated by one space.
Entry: 100 mA
